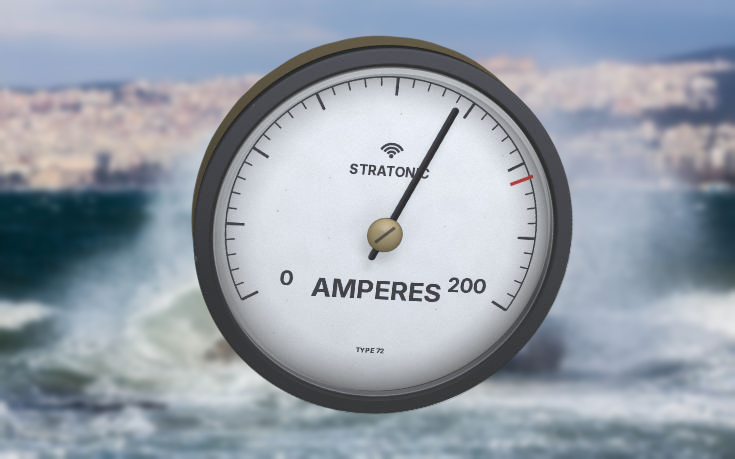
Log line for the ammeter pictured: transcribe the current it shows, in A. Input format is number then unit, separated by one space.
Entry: 120 A
